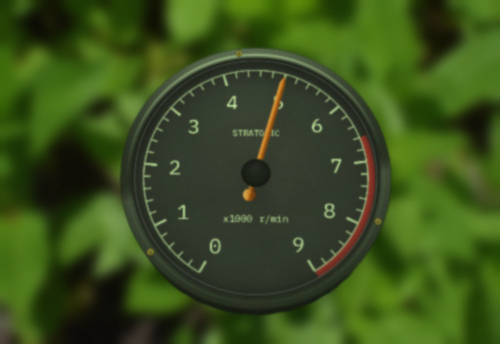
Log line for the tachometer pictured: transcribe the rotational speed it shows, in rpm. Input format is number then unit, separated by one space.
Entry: 5000 rpm
